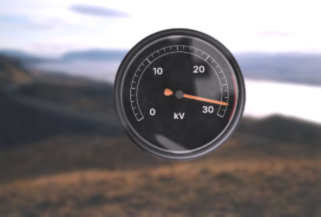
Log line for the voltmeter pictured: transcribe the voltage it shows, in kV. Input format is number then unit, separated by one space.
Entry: 28 kV
